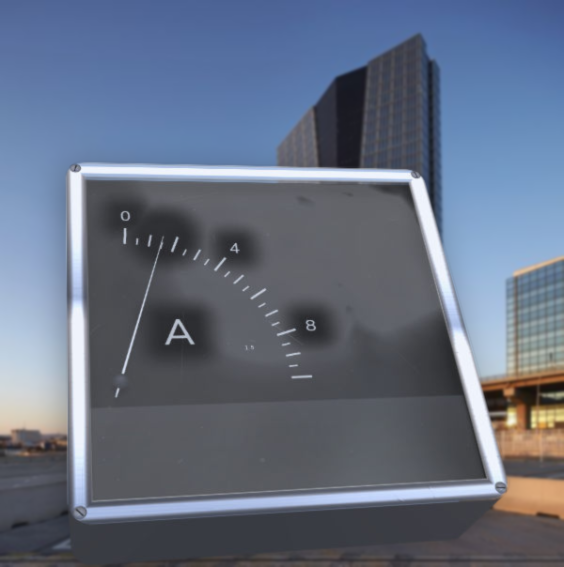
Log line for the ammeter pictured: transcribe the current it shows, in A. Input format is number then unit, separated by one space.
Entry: 1.5 A
